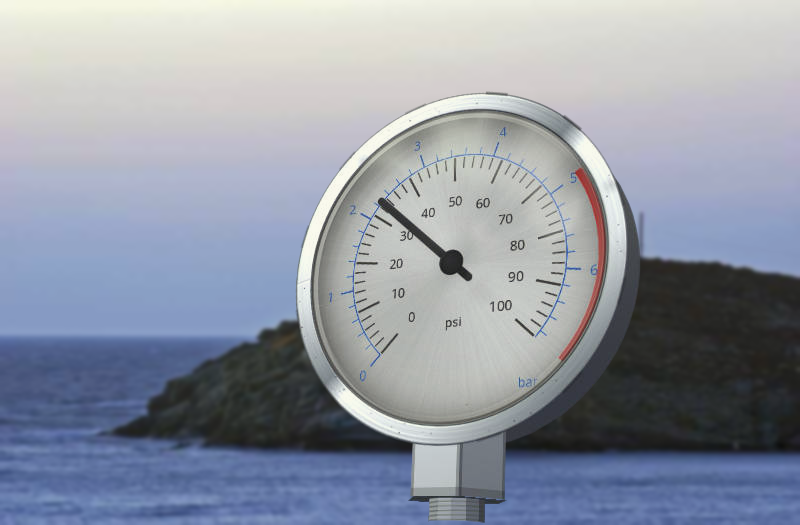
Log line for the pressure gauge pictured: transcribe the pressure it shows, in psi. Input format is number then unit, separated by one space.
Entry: 33 psi
